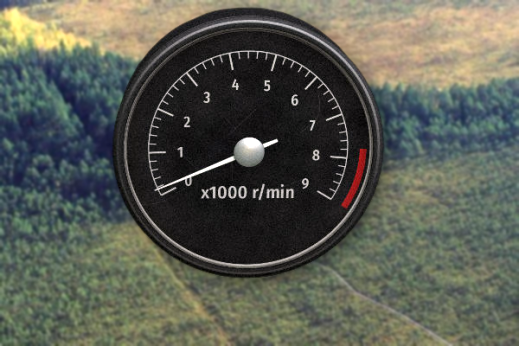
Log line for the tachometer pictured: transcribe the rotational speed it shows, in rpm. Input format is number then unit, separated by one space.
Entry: 200 rpm
